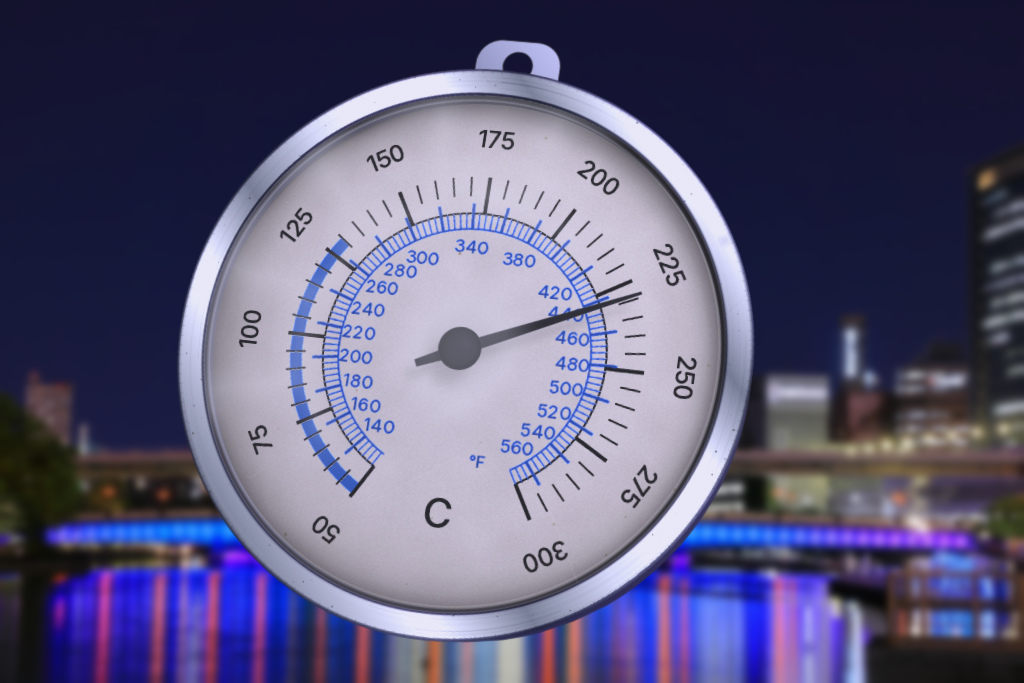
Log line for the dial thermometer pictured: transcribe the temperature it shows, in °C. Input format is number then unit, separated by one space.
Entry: 230 °C
